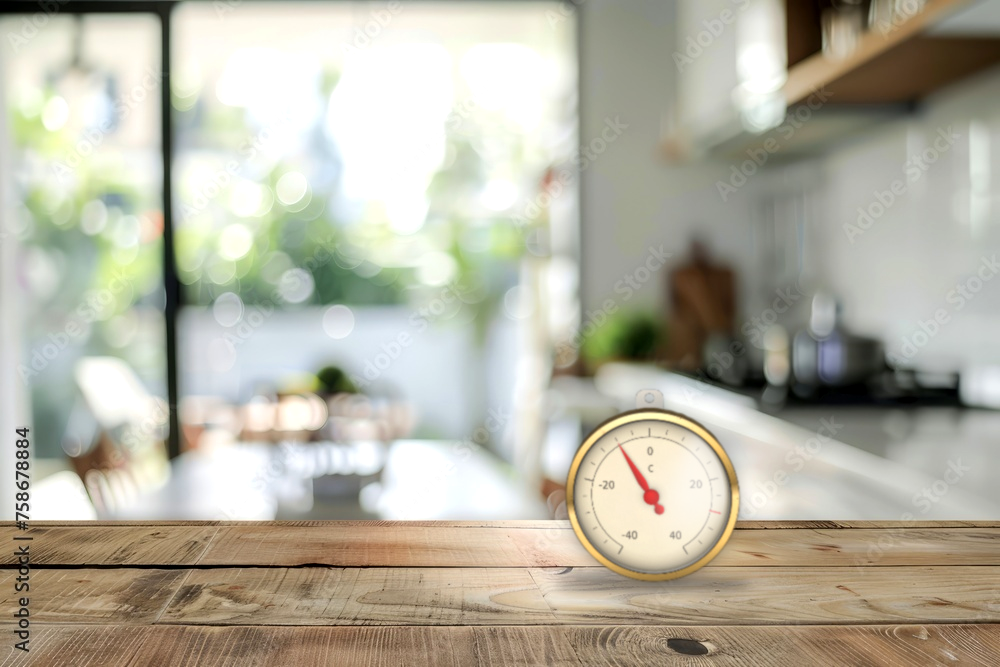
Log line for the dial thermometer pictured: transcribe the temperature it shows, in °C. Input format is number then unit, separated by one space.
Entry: -8 °C
